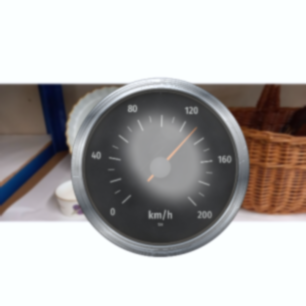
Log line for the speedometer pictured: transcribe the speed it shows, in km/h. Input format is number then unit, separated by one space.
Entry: 130 km/h
